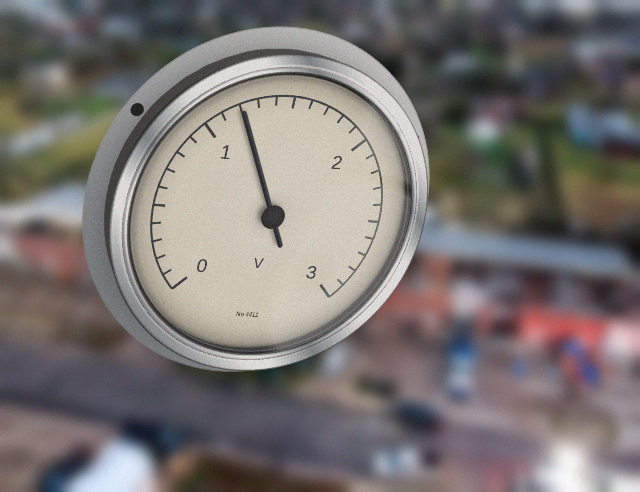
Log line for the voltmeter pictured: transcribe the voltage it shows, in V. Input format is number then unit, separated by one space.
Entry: 1.2 V
